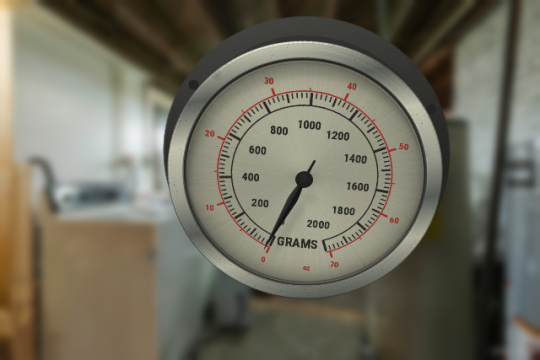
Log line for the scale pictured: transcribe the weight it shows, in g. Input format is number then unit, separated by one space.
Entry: 20 g
